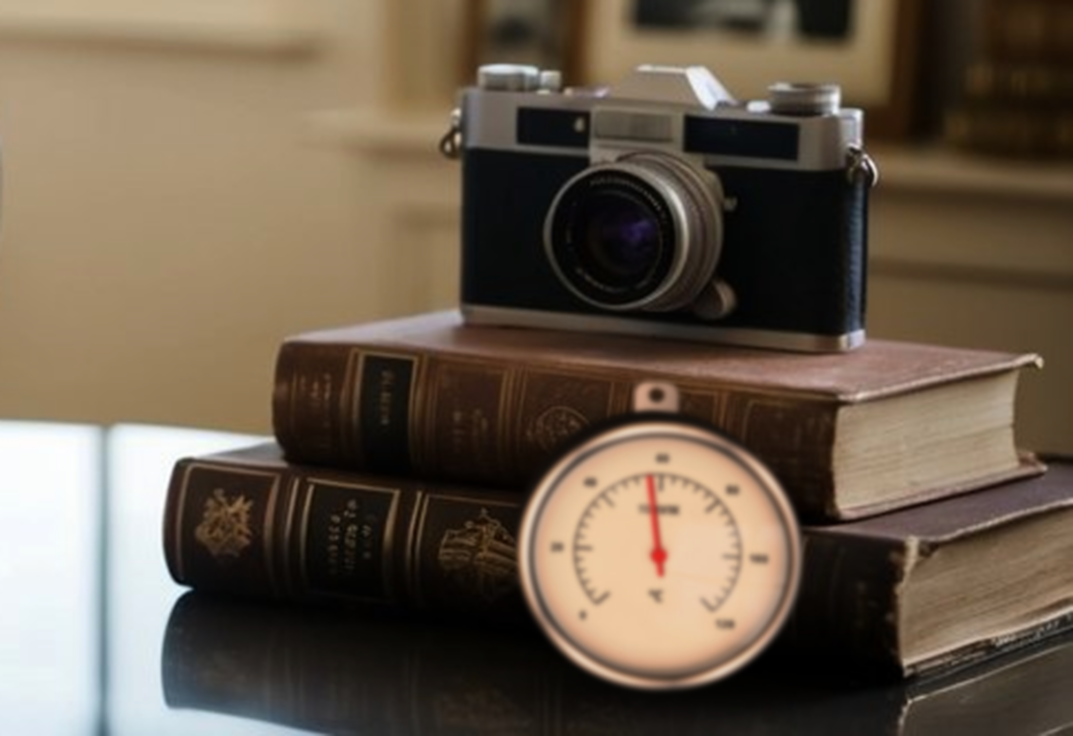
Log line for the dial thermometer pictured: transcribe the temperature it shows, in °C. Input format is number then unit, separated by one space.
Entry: 56 °C
